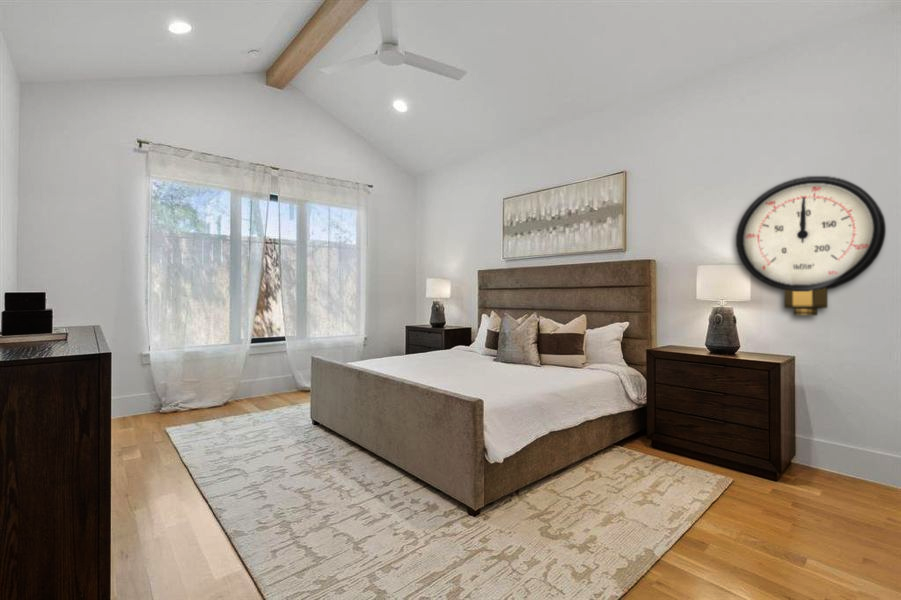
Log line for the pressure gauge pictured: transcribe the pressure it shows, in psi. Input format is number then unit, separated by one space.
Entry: 100 psi
